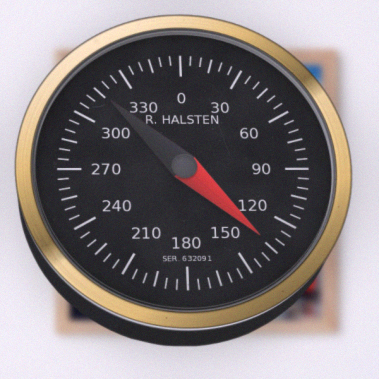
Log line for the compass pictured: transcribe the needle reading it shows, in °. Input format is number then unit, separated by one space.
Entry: 135 °
